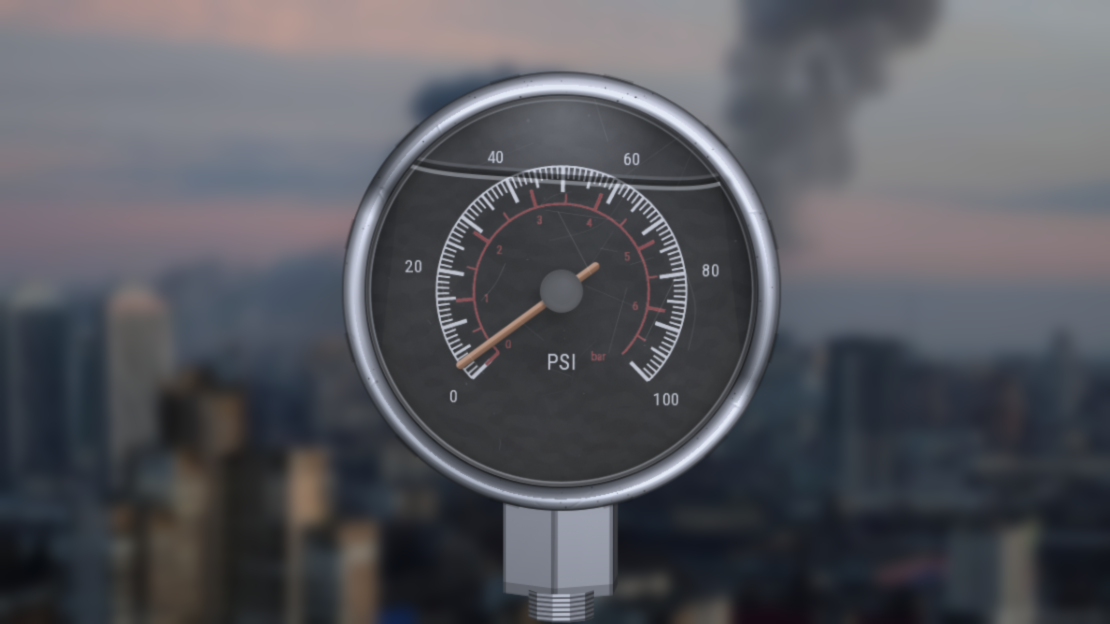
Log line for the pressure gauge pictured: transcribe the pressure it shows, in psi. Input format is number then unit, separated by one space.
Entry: 3 psi
